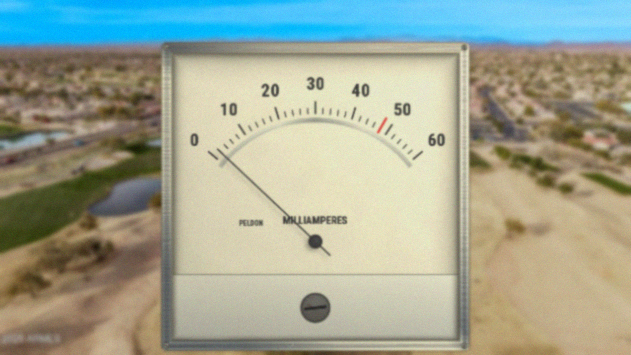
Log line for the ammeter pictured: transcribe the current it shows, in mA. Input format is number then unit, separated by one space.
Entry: 2 mA
